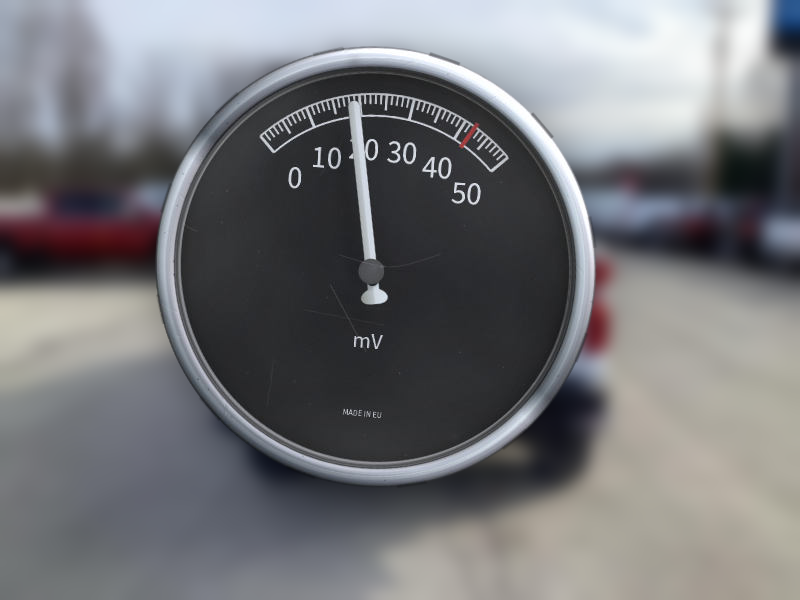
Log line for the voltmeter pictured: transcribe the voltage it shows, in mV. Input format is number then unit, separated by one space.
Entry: 19 mV
